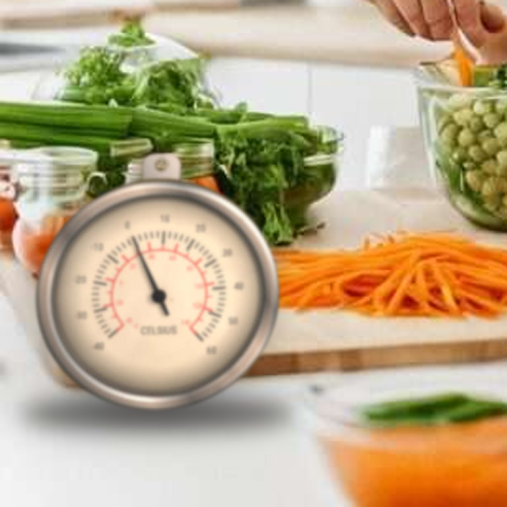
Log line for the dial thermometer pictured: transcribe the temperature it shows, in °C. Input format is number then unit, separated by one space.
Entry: 0 °C
